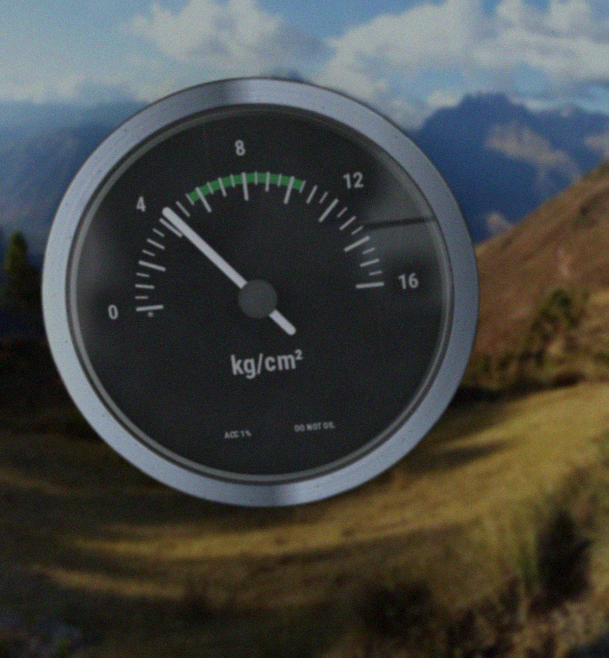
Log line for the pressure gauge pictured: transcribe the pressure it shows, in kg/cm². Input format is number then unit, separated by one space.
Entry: 4.5 kg/cm²
